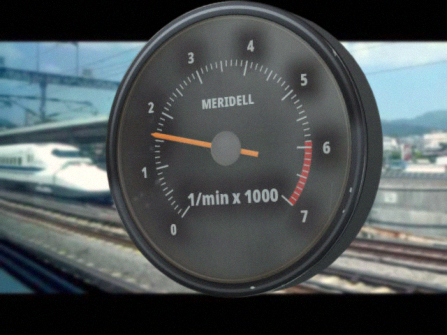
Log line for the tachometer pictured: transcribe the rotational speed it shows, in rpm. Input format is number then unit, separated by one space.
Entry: 1600 rpm
